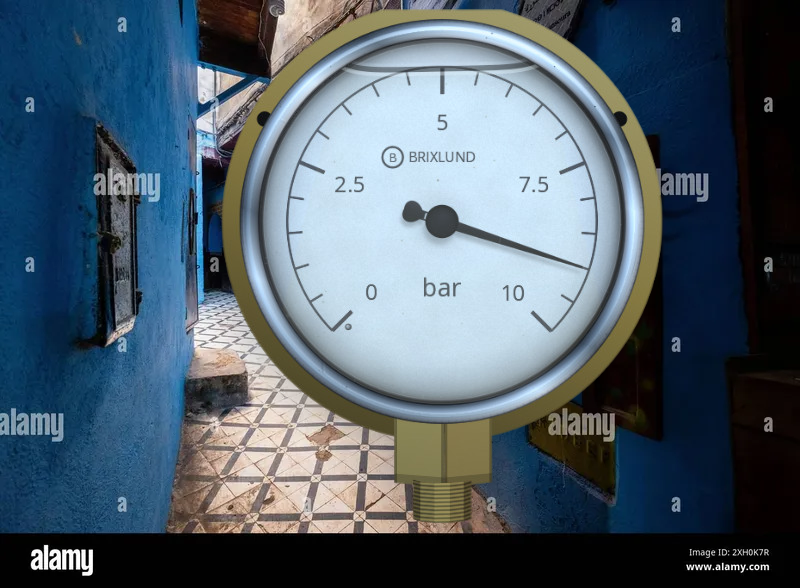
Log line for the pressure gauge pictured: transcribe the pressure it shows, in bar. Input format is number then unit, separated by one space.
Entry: 9 bar
